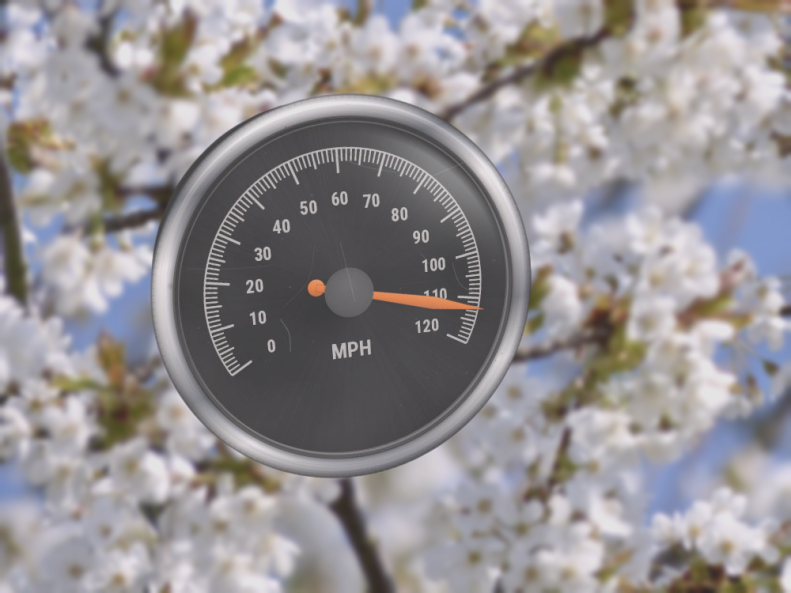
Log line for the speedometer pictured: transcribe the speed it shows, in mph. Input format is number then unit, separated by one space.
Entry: 112 mph
